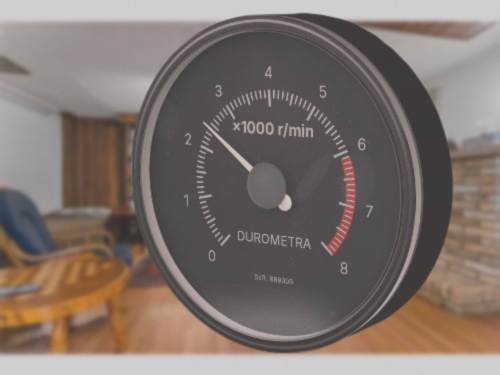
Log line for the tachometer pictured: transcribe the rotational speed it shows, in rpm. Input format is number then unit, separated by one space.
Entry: 2500 rpm
